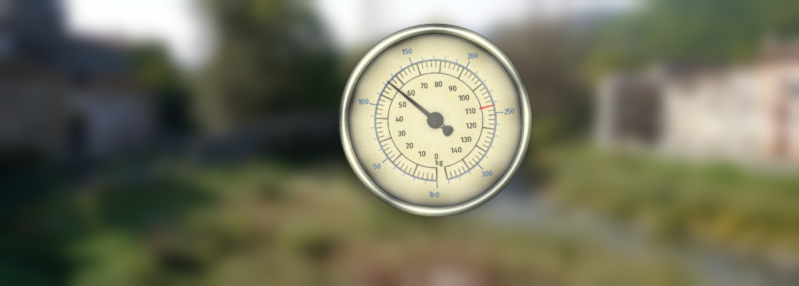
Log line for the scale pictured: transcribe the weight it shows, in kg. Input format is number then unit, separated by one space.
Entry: 56 kg
